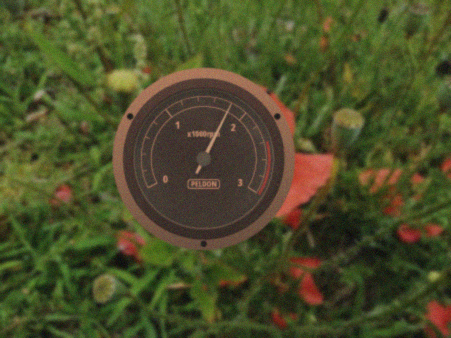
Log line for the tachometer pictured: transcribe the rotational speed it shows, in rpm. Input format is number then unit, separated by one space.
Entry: 1800 rpm
